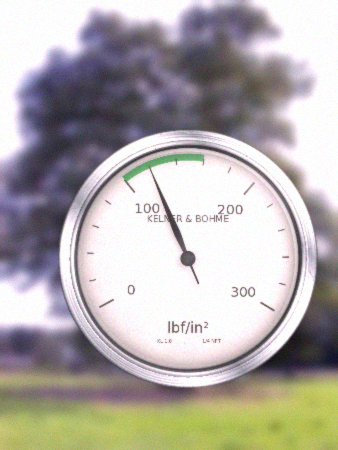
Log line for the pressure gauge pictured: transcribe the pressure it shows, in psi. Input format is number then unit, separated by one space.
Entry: 120 psi
